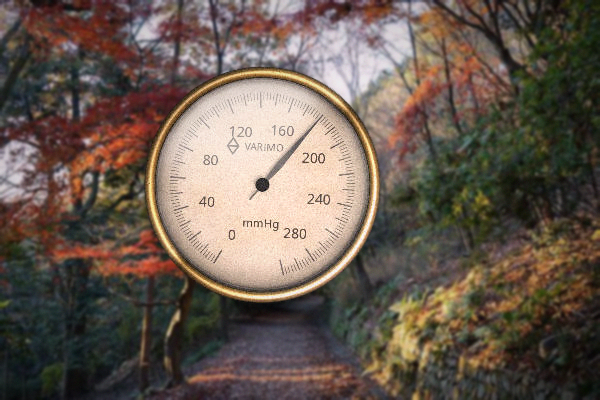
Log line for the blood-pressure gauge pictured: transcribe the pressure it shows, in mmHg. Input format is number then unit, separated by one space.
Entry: 180 mmHg
